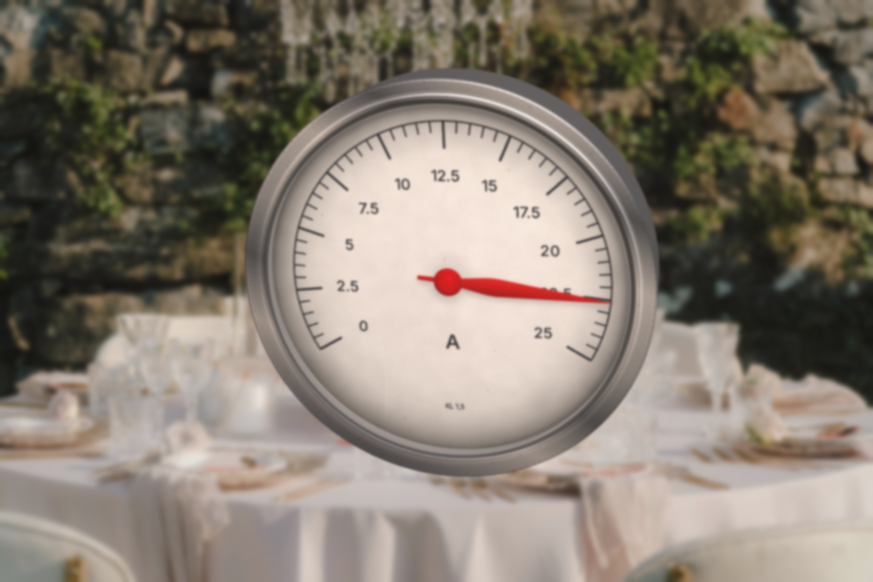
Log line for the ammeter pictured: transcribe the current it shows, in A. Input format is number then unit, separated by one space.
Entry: 22.5 A
